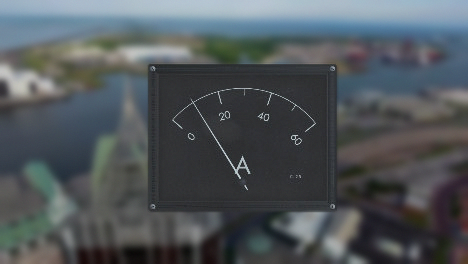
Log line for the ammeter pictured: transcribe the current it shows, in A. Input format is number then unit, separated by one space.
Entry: 10 A
